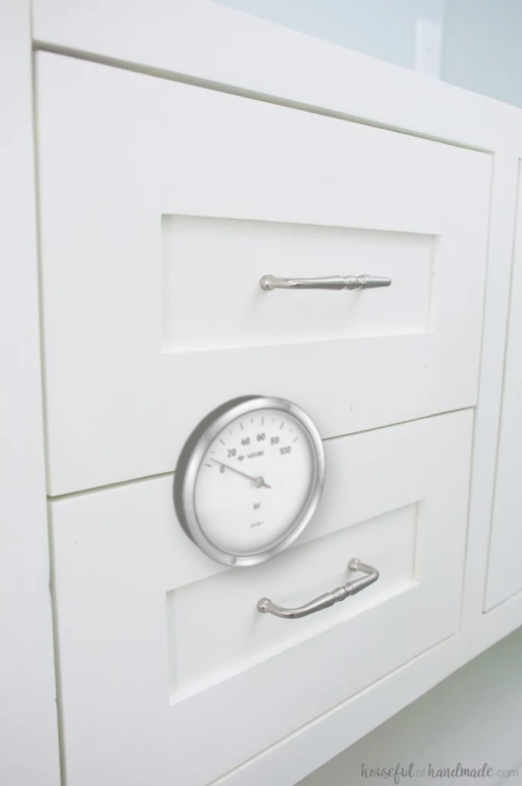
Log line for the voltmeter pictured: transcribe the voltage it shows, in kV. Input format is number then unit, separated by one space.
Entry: 5 kV
